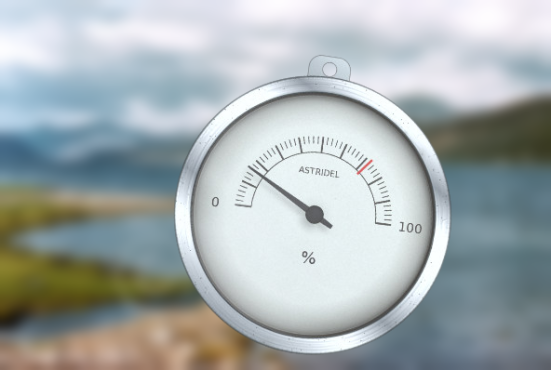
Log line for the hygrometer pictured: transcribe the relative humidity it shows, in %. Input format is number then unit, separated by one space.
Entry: 16 %
